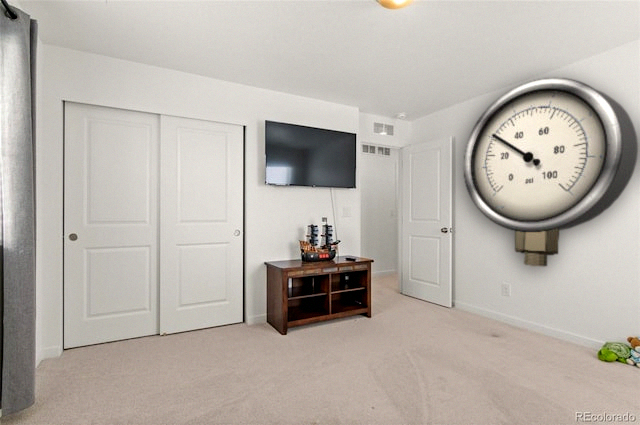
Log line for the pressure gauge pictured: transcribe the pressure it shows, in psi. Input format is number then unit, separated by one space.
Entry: 30 psi
